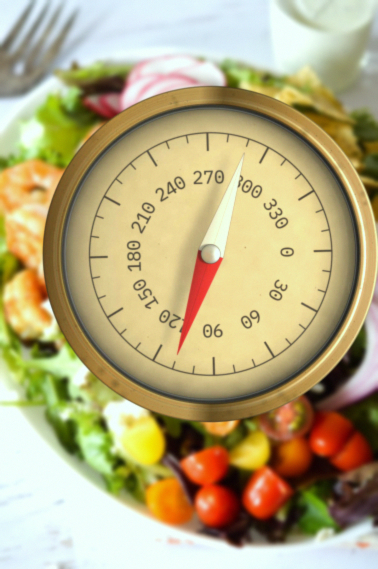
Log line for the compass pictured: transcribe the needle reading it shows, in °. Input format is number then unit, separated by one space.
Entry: 110 °
